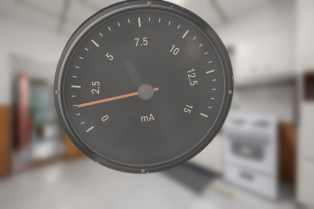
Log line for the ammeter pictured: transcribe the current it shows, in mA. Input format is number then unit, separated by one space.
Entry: 1.5 mA
